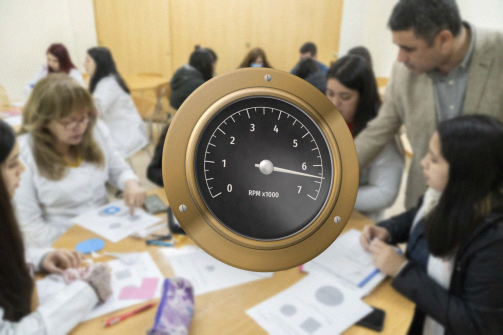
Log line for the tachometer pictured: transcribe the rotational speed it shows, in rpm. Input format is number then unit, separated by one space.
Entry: 6375 rpm
